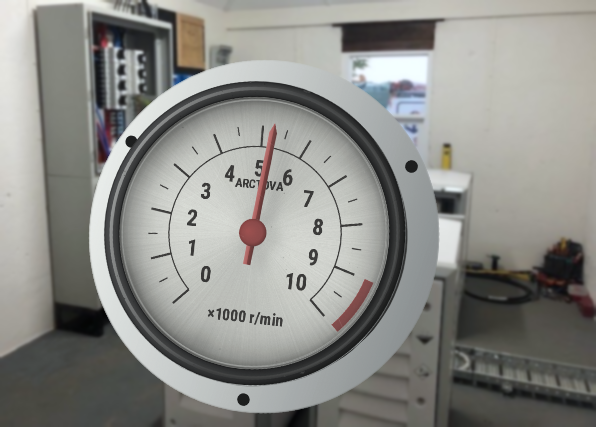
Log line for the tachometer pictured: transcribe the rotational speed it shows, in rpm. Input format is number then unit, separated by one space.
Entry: 5250 rpm
